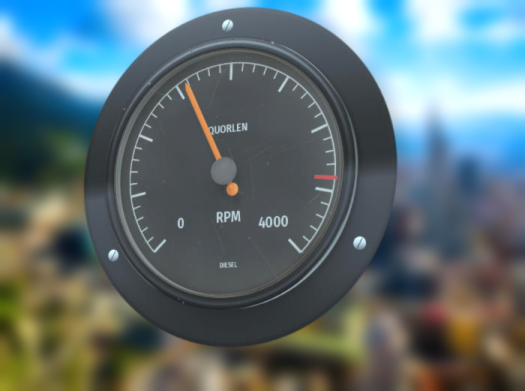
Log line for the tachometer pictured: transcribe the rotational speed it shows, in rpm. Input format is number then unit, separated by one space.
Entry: 1600 rpm
